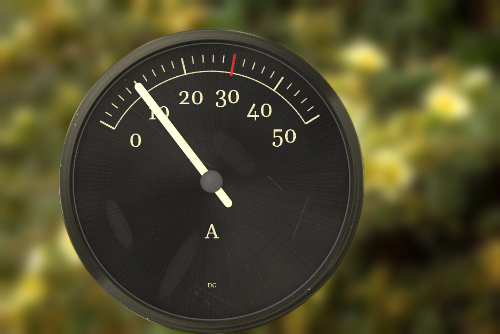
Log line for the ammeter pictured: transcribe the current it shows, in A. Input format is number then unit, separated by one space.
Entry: 10 A
